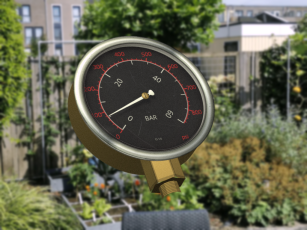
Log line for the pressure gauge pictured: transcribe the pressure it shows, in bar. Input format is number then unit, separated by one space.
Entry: 5 bar
